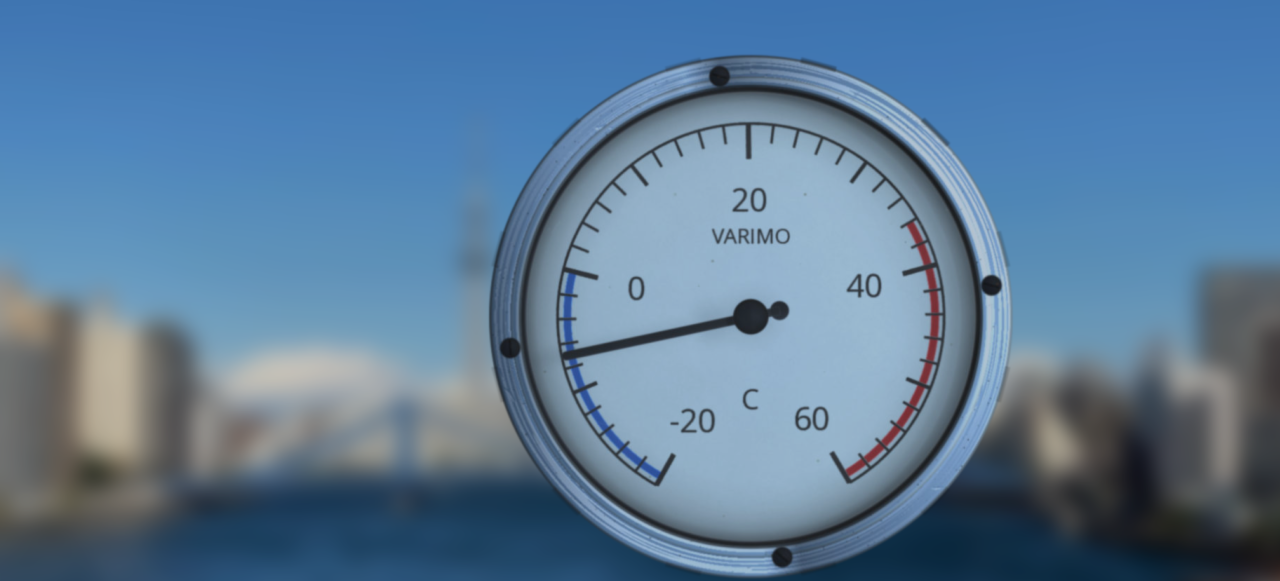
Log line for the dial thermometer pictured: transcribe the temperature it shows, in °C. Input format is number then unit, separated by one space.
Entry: -7 °C
